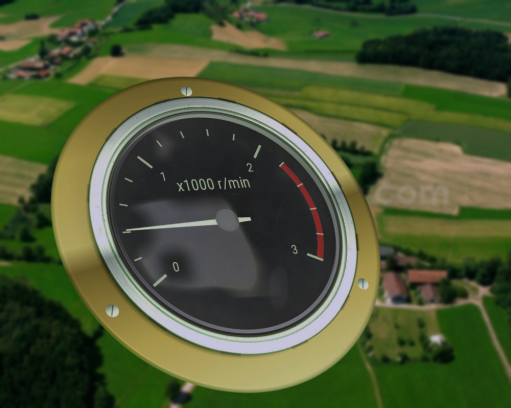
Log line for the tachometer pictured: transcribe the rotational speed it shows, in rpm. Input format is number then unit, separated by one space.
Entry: 400 rpm
